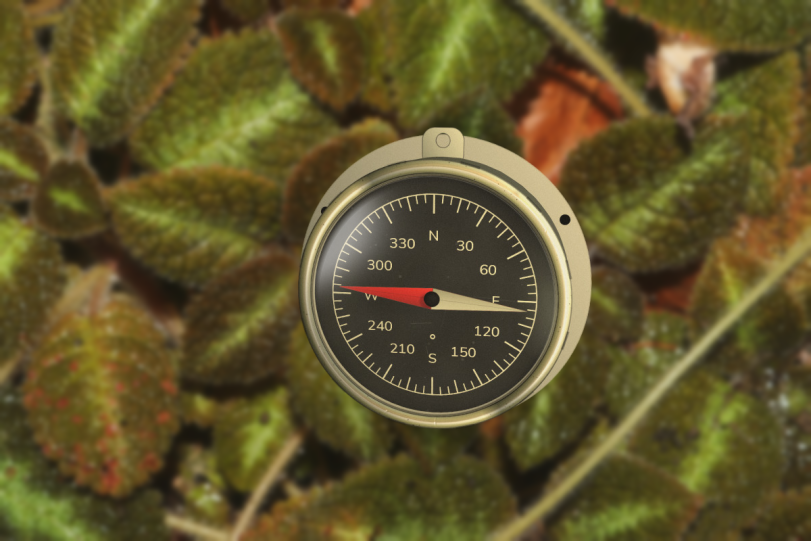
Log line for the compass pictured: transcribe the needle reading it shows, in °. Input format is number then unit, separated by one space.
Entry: 275 °
